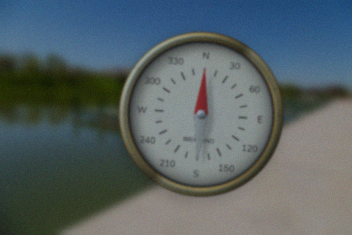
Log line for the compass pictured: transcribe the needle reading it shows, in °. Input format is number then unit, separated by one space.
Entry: 0 °
